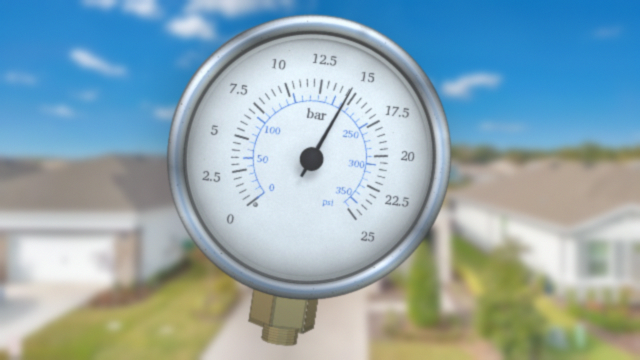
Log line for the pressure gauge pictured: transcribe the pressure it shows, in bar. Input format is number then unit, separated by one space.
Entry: 14.5 bar
